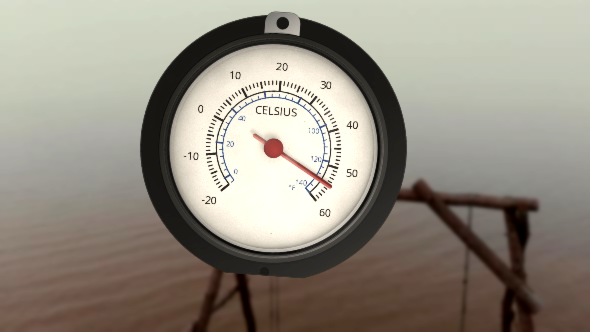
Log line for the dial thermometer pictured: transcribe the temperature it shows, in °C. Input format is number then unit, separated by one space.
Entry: 55 °C
